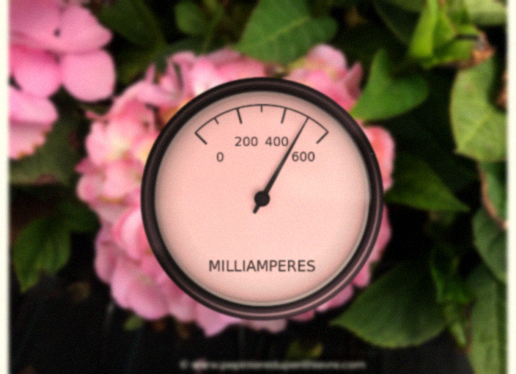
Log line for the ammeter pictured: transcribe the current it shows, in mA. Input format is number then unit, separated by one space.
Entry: 500 mA
